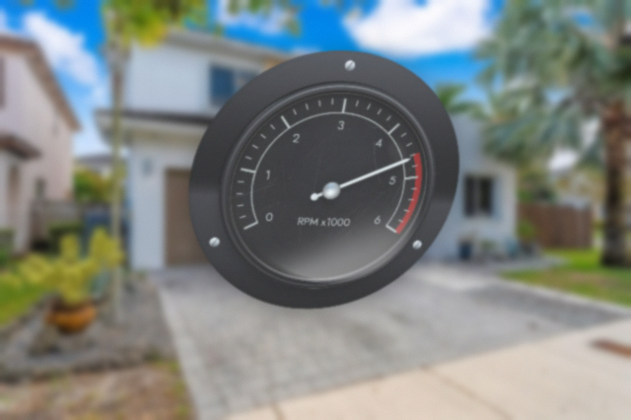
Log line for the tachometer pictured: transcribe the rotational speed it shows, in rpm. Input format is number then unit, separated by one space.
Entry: 4600 rpm
